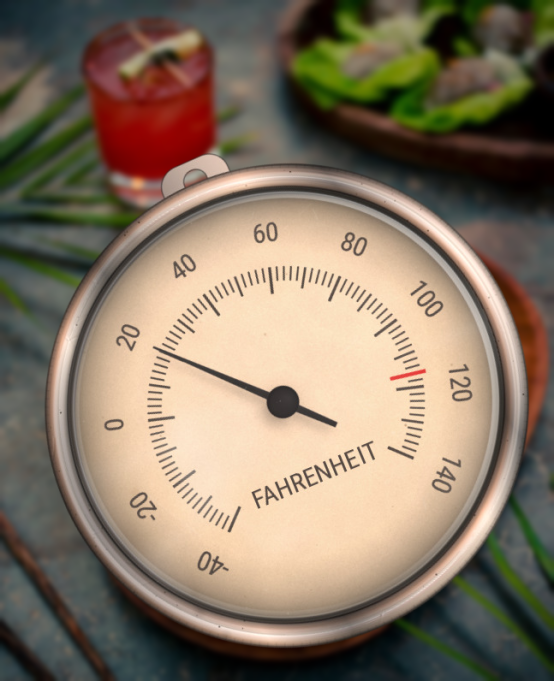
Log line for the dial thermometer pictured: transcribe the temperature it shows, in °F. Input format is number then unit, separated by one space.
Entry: 20 °F
